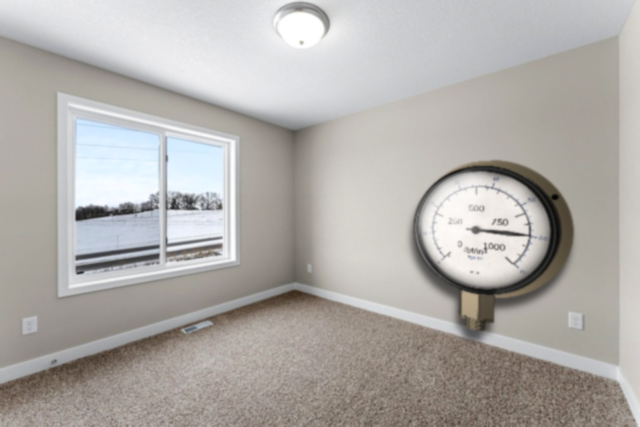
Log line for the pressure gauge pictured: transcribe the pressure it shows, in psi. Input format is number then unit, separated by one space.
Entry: 850 psi
